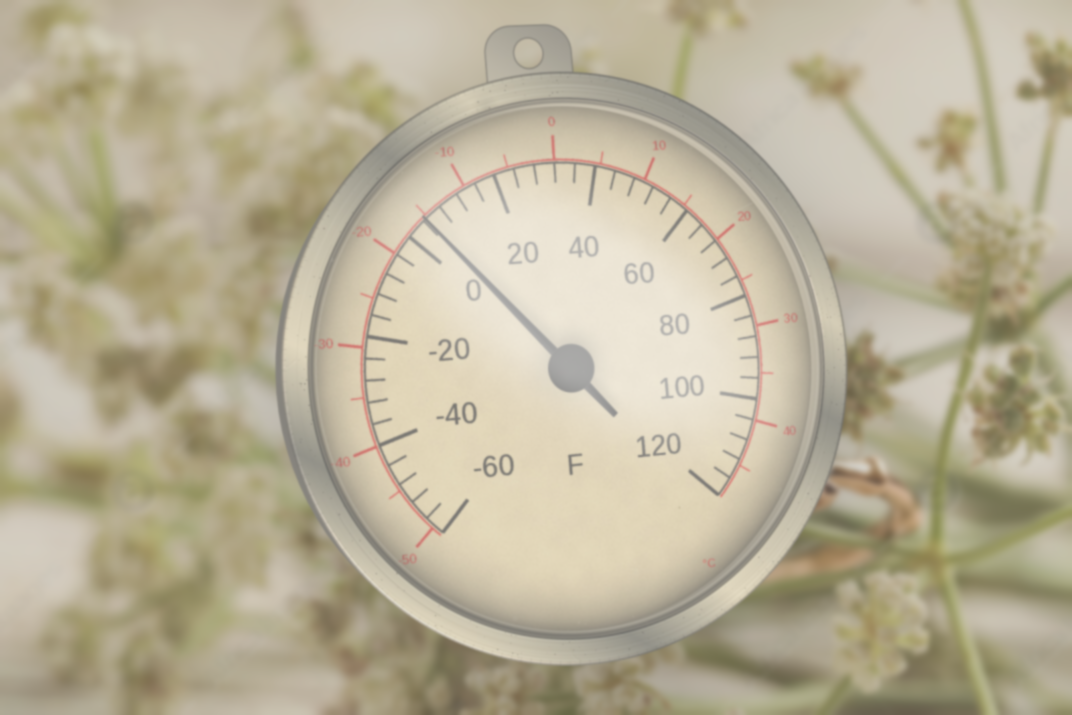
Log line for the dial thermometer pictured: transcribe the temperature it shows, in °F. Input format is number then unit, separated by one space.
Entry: 4 °F
